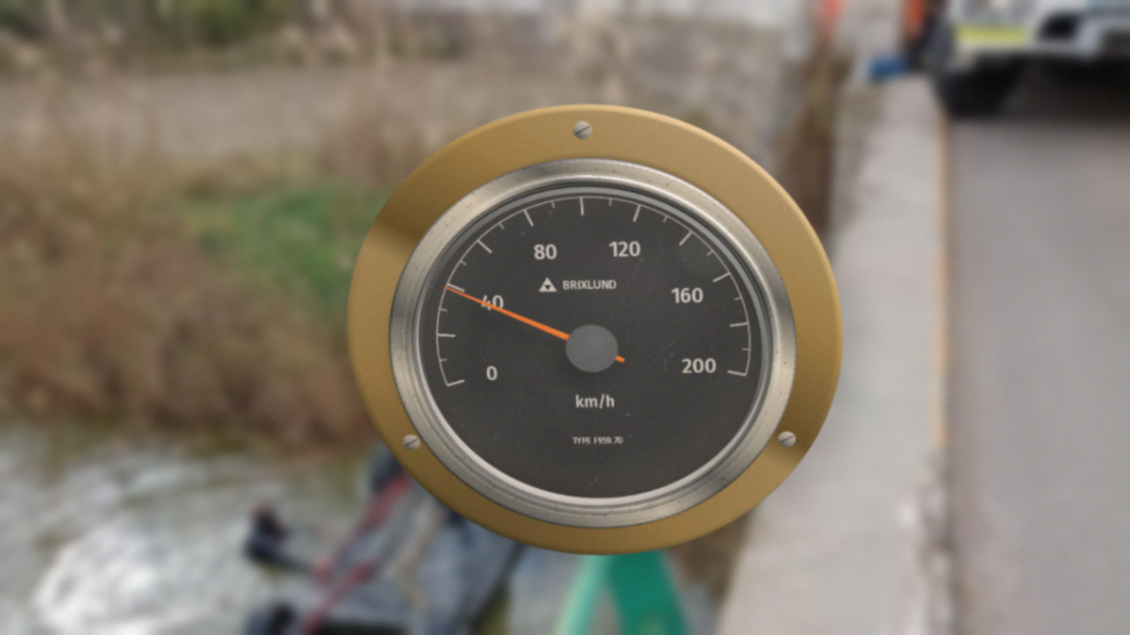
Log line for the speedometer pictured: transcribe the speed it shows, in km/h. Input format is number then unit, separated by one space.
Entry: 40 km/h
